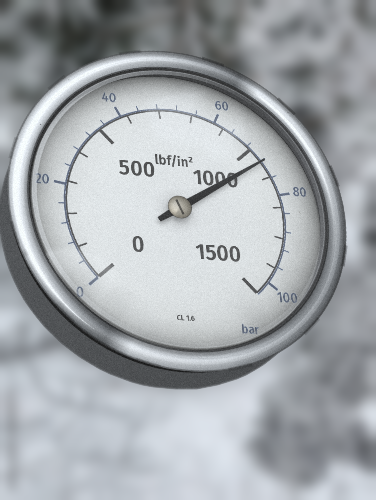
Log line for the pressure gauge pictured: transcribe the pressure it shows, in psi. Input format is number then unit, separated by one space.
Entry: 1050 psi
